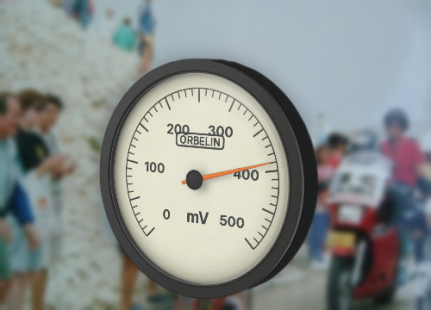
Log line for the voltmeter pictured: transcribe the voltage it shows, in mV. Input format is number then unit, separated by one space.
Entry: 390 mV
